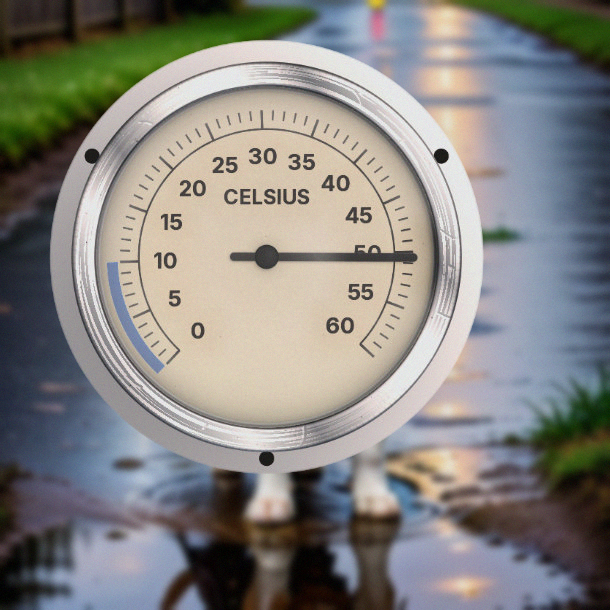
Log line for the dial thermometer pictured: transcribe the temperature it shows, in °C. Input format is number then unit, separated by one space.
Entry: 50.5 °C
